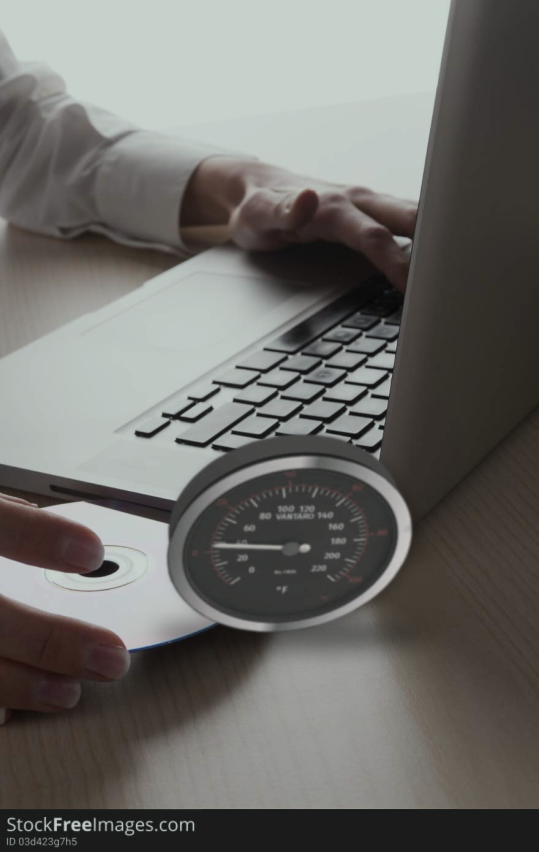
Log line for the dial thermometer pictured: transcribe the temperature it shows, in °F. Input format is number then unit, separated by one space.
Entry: 40 °F
